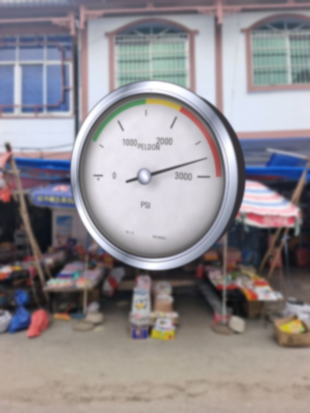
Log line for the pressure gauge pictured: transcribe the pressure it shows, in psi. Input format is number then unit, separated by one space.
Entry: 2750 psi
